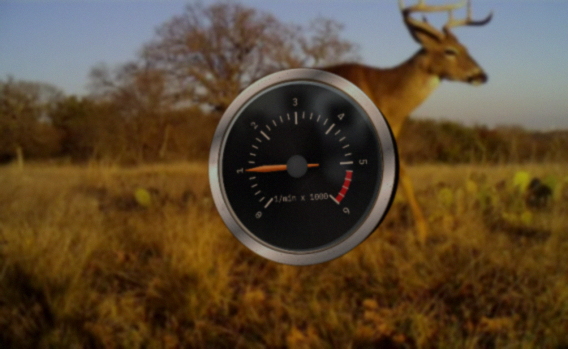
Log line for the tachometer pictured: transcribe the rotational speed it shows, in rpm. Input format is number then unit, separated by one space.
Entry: 1000 rpm
